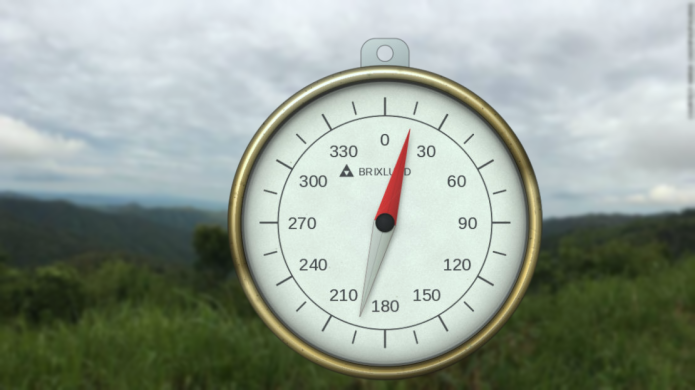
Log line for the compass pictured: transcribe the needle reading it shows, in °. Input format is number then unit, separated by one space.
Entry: 15 °
